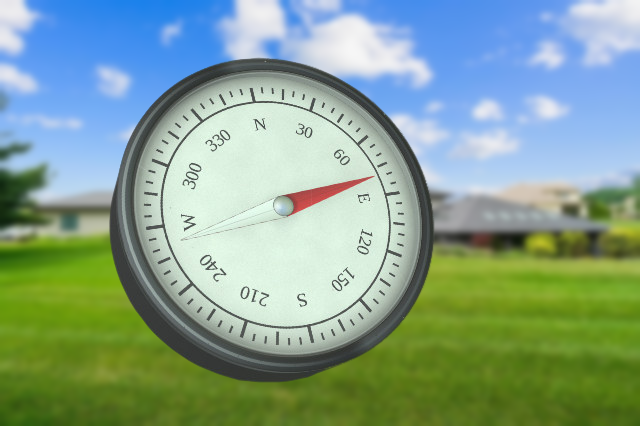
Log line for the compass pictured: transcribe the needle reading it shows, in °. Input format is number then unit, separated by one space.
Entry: 80 °
